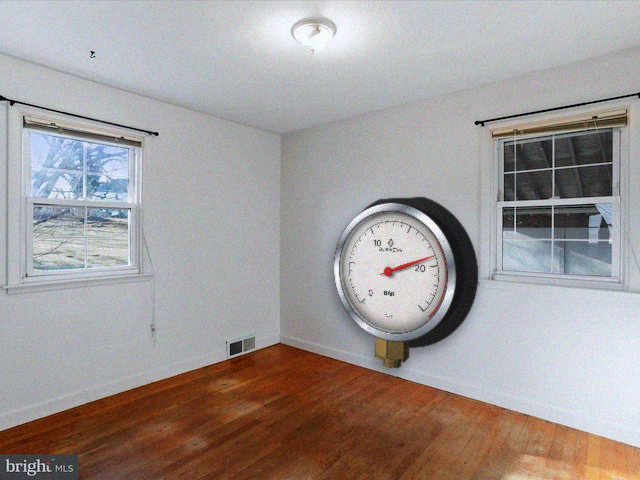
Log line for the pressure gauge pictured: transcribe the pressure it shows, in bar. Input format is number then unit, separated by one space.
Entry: 19 bar
